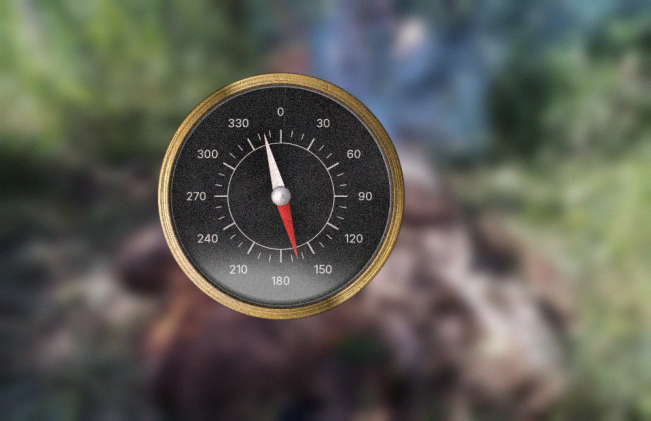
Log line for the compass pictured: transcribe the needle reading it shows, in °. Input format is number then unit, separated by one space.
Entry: 165 °
